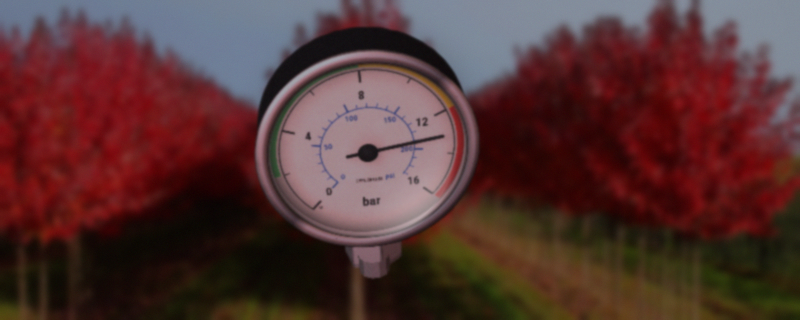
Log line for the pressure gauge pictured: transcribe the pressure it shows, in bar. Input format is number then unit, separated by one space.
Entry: 13 bar
